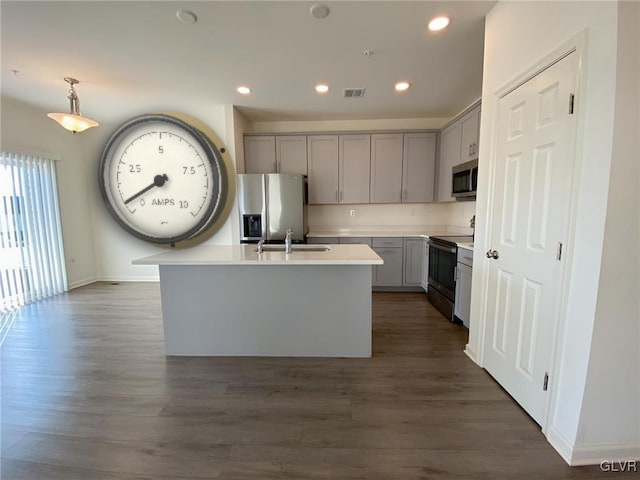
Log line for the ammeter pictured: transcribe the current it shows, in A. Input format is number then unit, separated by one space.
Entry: 0.5 A
